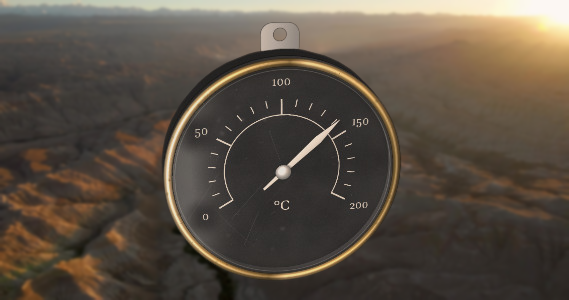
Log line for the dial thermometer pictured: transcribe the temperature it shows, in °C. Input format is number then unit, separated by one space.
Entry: 140 °C
